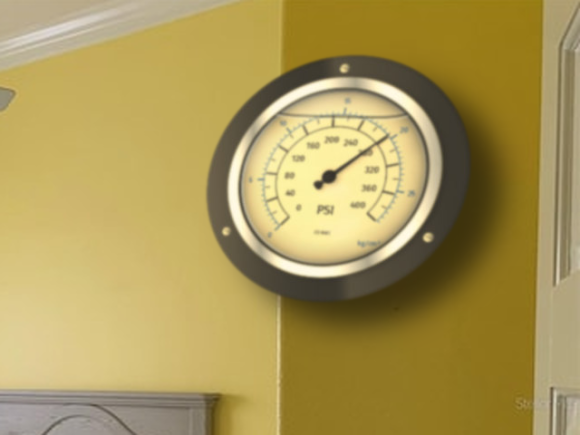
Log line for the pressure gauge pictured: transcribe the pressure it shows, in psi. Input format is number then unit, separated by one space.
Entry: 280 psi
